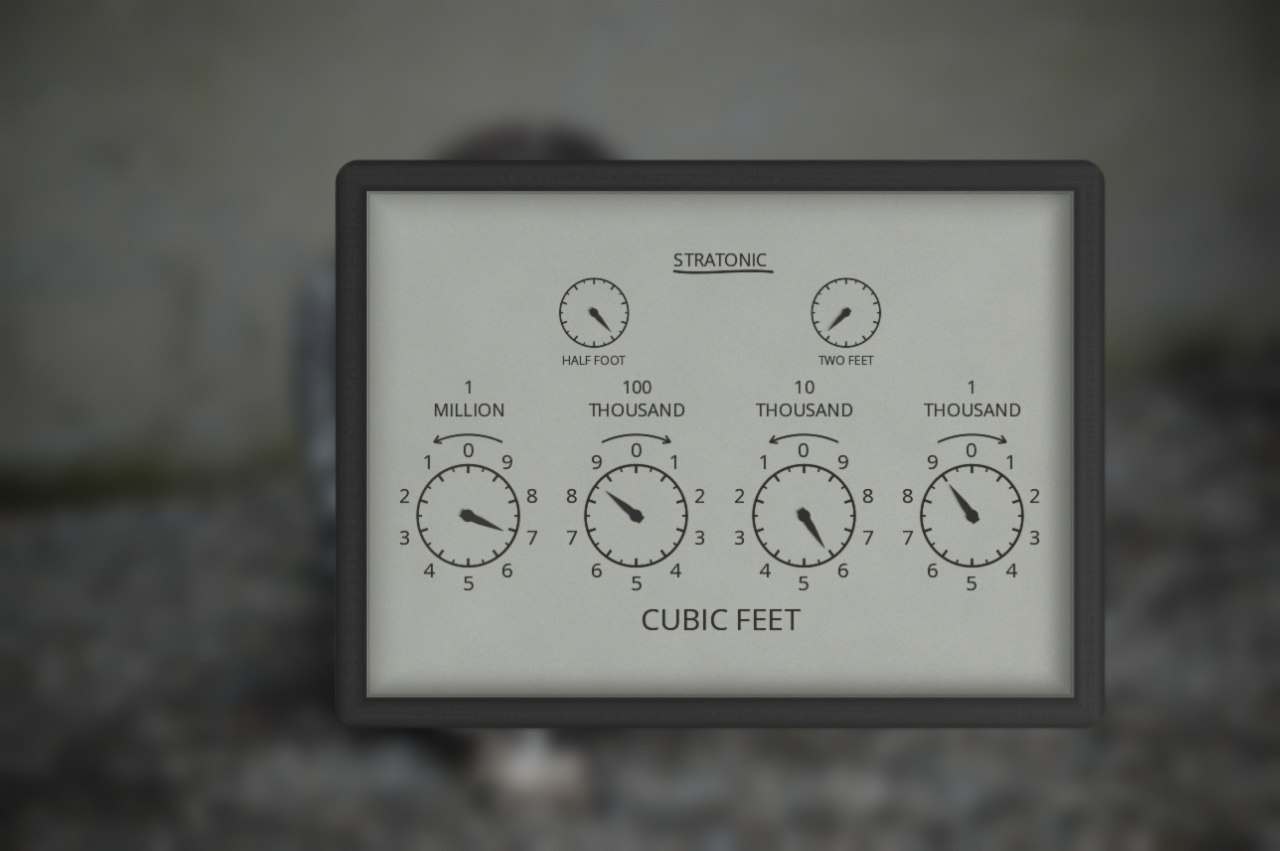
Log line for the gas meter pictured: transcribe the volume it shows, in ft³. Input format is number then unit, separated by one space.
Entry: 685900 ft³
